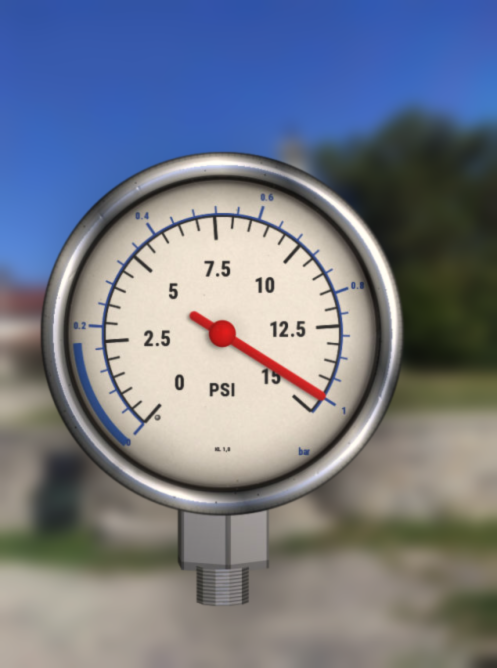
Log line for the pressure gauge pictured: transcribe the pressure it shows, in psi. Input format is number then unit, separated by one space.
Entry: 14.5 psi
